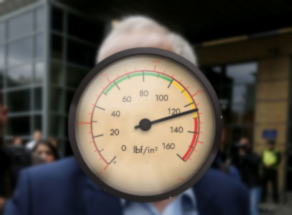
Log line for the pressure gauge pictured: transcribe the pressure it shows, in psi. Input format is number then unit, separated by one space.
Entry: 125 psi
